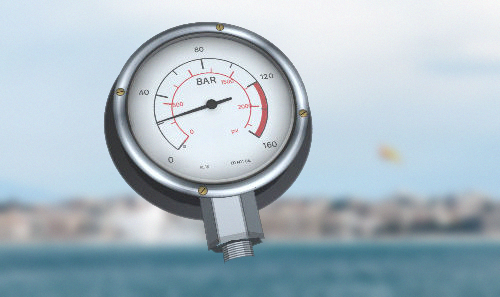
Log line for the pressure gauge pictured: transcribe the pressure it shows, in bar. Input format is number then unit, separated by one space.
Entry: 20 bar
